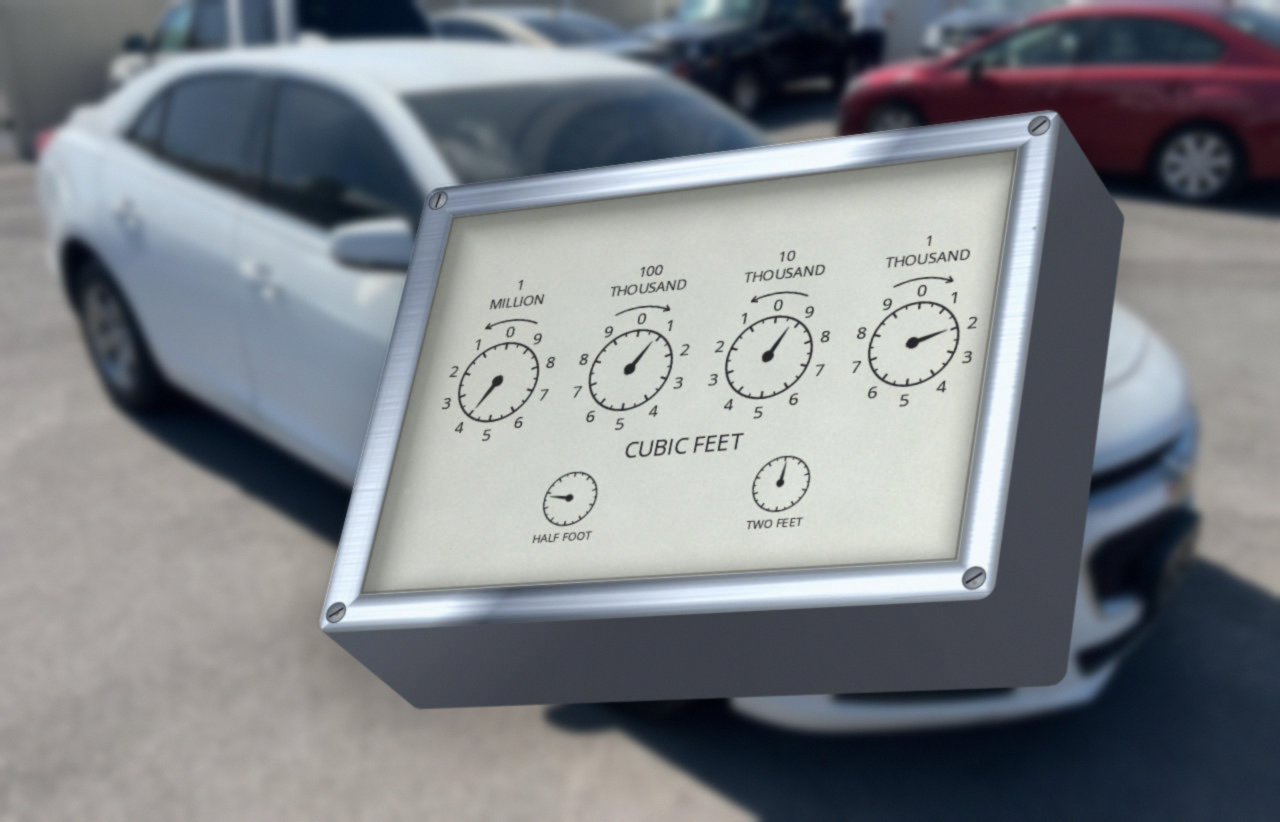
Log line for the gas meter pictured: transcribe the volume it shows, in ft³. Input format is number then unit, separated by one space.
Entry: 409200 ft³
